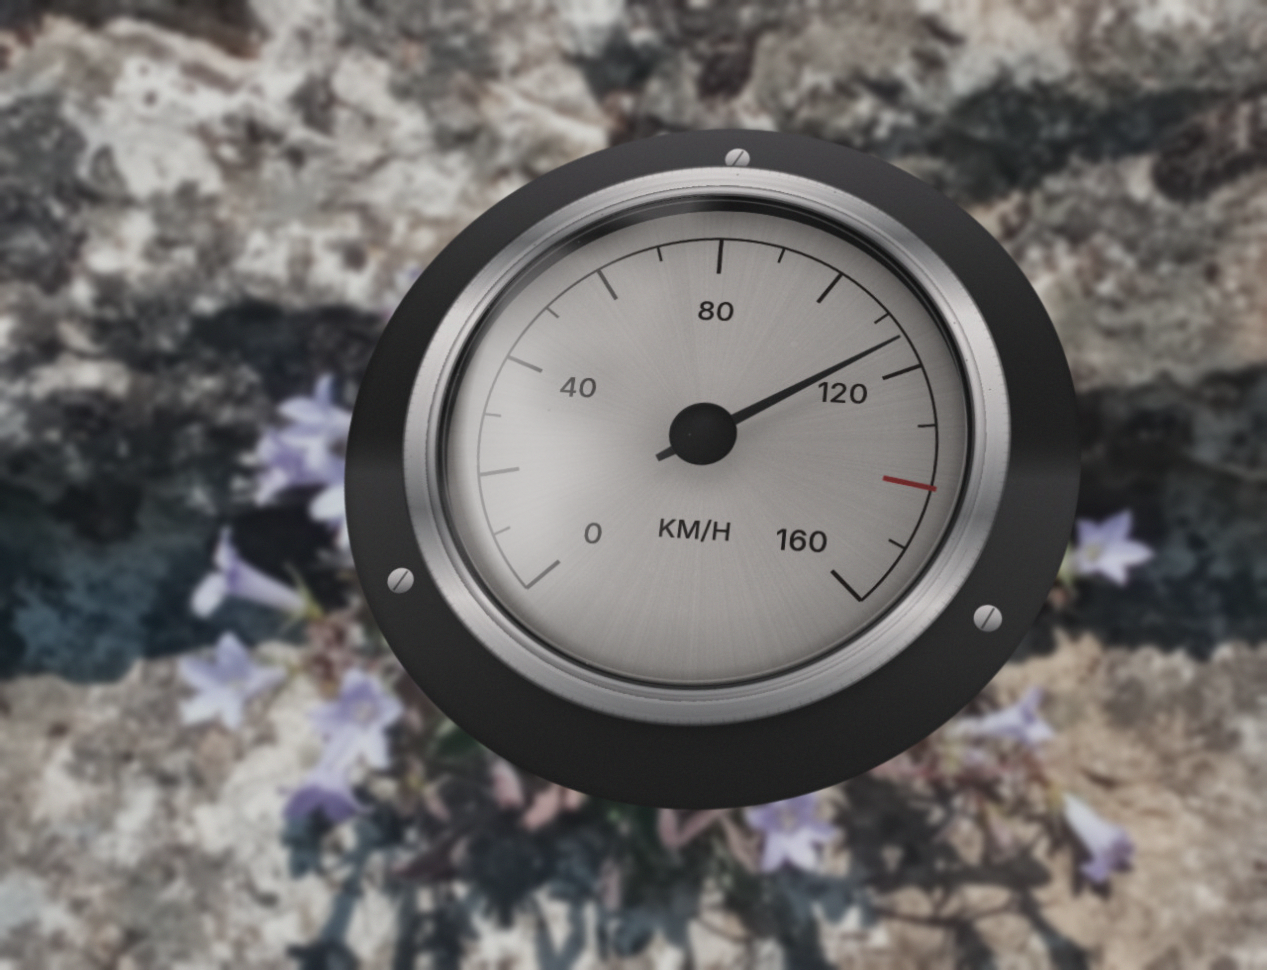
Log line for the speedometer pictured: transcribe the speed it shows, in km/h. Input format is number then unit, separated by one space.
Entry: 115 km/h
